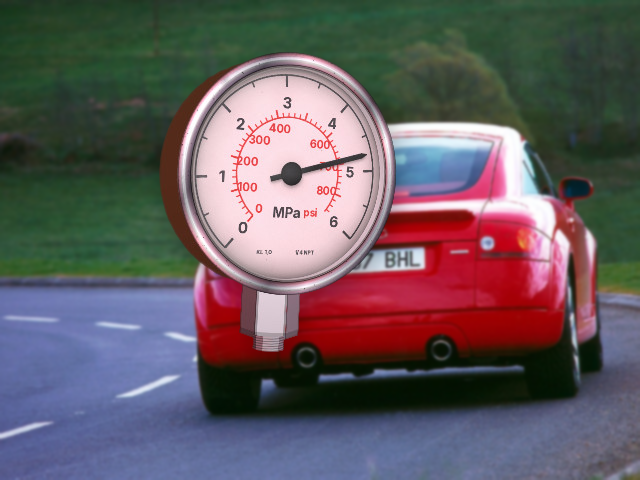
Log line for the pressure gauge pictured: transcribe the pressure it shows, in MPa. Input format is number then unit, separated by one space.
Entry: 4.75 MPa
